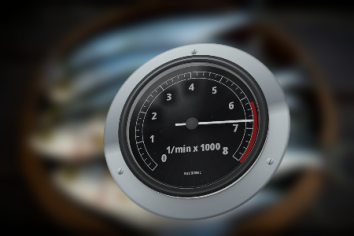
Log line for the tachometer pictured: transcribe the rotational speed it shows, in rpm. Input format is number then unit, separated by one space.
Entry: 6800 rpm
